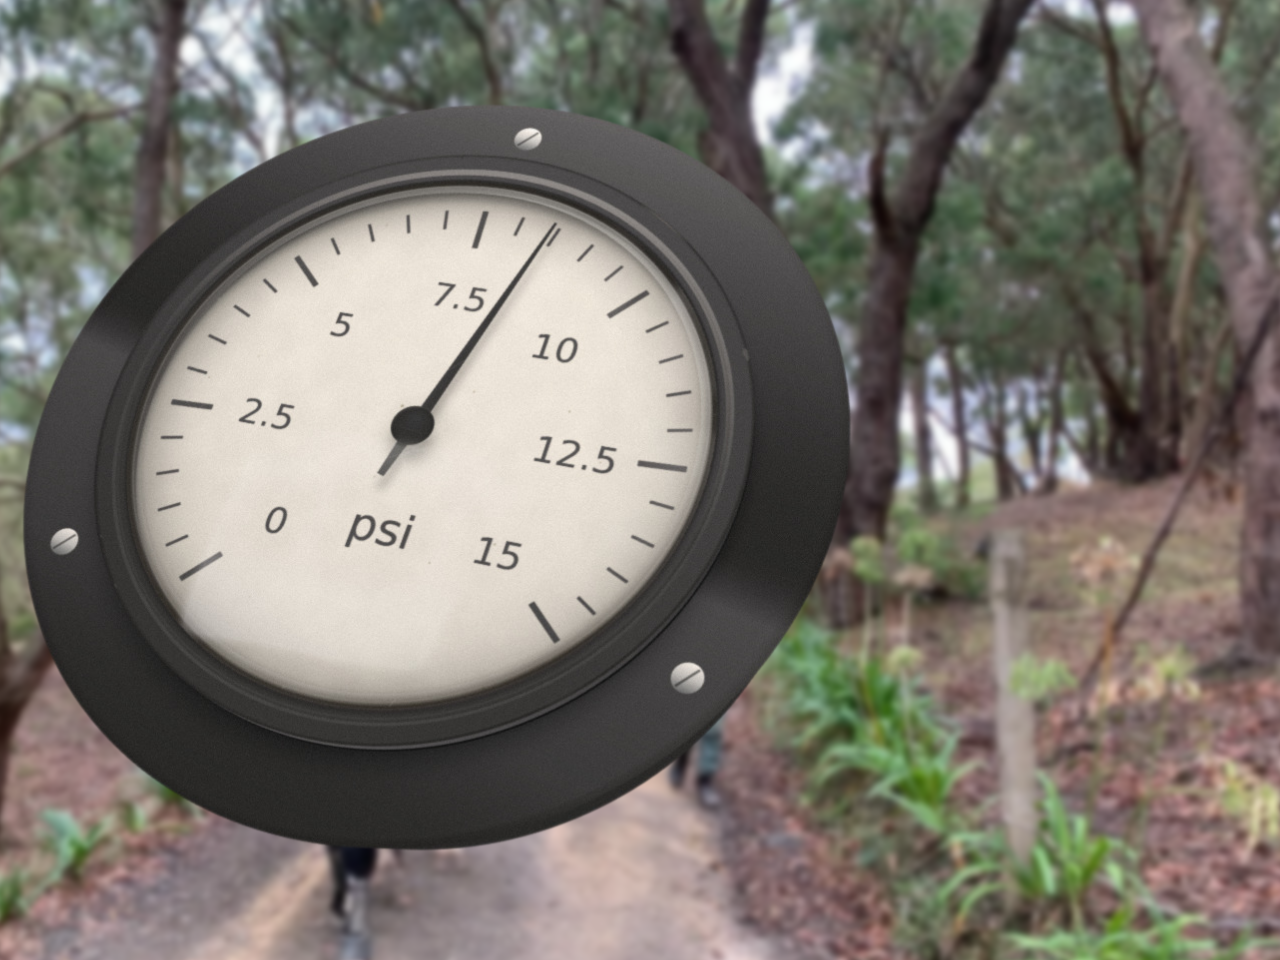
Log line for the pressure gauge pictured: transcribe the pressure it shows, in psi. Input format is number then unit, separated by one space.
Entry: 8.5 psi
